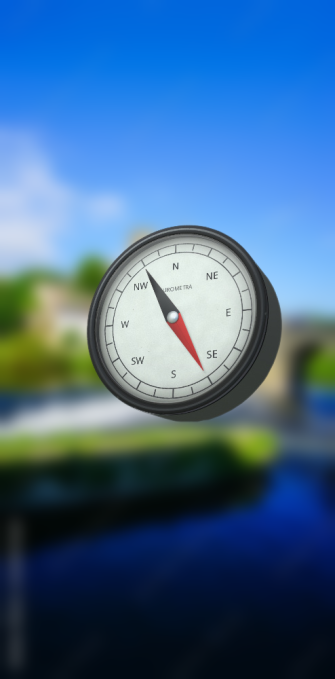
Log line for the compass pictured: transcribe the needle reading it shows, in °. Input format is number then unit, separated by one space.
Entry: 150 °
